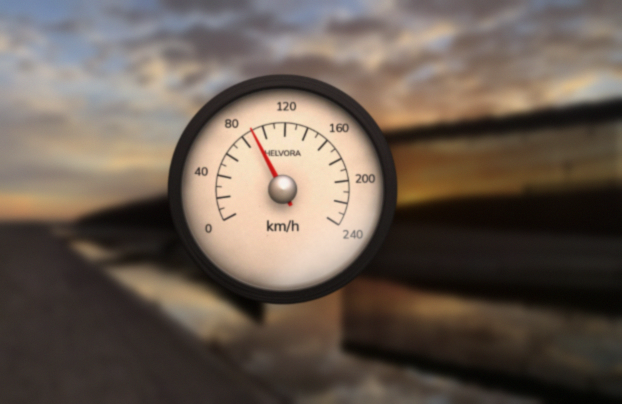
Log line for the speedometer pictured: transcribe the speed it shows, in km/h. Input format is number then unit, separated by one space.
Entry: 90 km/h
